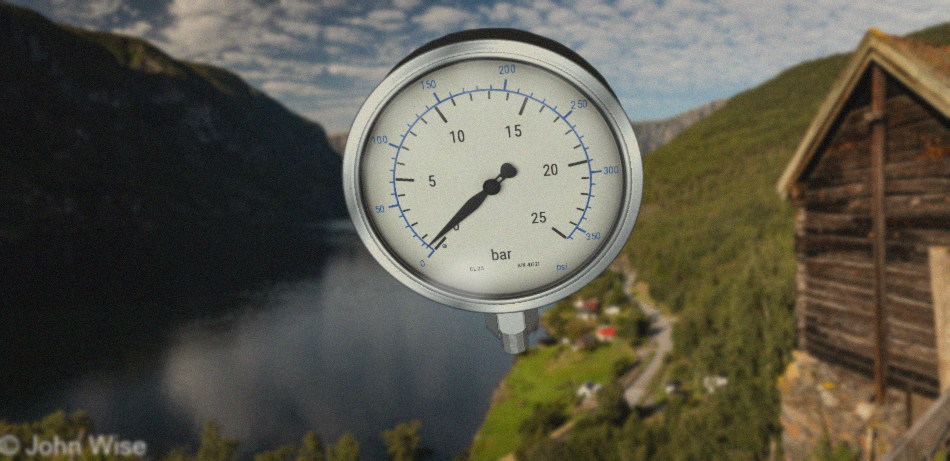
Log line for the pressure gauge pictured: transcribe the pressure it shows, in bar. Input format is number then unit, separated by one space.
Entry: 0.5 bar
